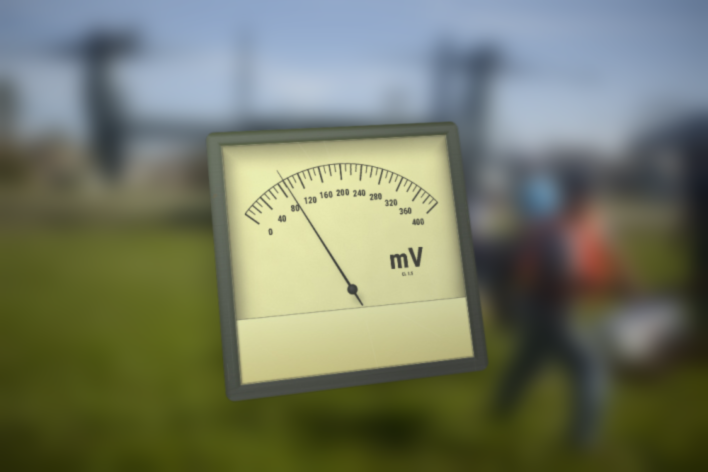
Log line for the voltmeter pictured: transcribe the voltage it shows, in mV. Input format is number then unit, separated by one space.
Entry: 90 mV
